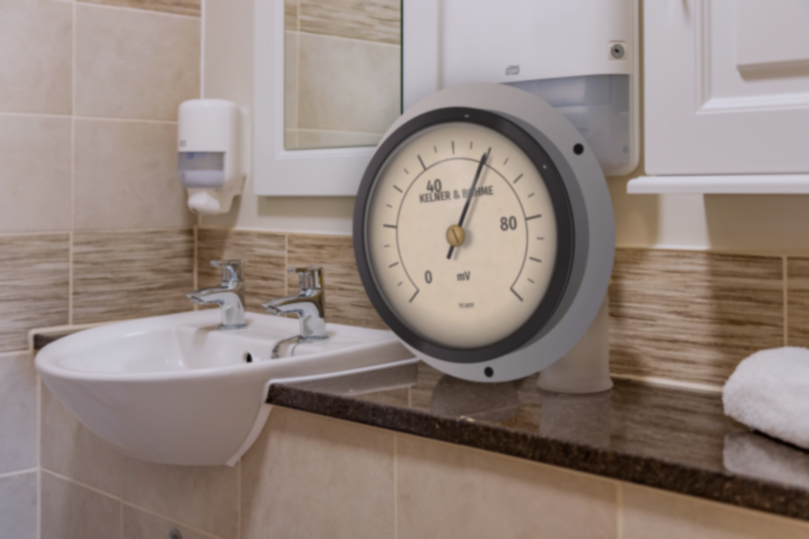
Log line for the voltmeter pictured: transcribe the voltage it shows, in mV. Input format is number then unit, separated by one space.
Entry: 60 mV
